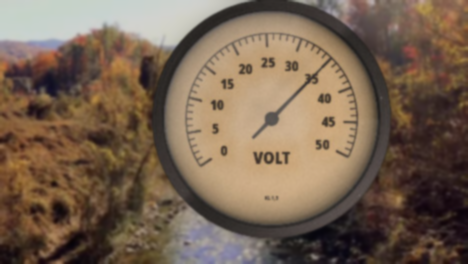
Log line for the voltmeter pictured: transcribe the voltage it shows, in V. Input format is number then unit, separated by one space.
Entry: 35 V
